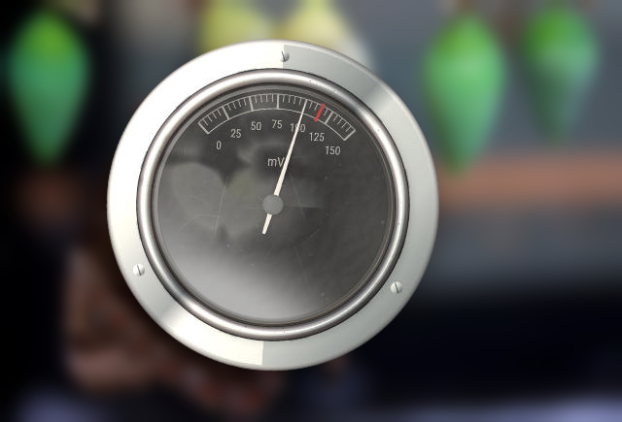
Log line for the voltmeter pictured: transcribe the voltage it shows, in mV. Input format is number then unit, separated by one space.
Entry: 100 mV
